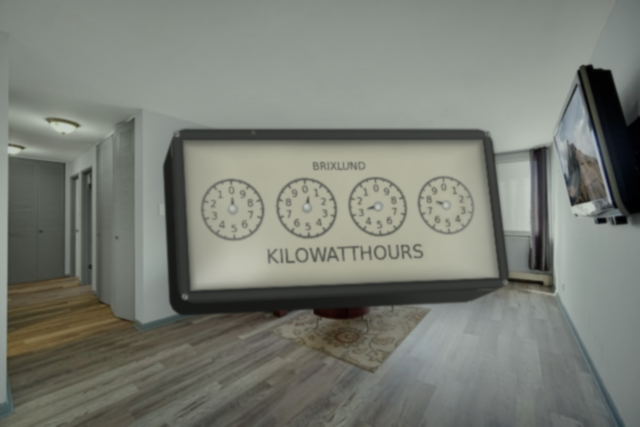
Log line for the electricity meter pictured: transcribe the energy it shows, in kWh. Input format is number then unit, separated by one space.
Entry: 28 kWh
